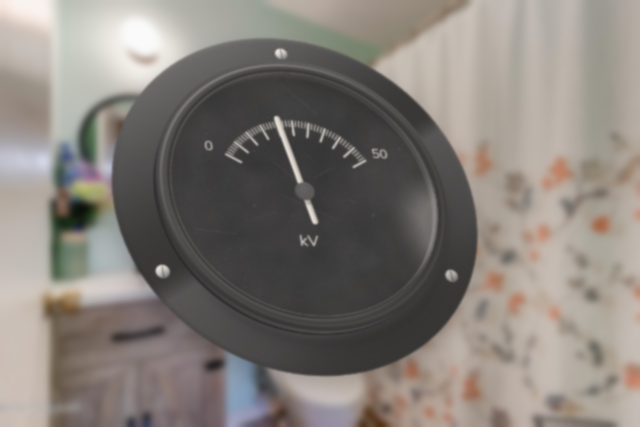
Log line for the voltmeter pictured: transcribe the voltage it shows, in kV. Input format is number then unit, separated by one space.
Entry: 20 kV
